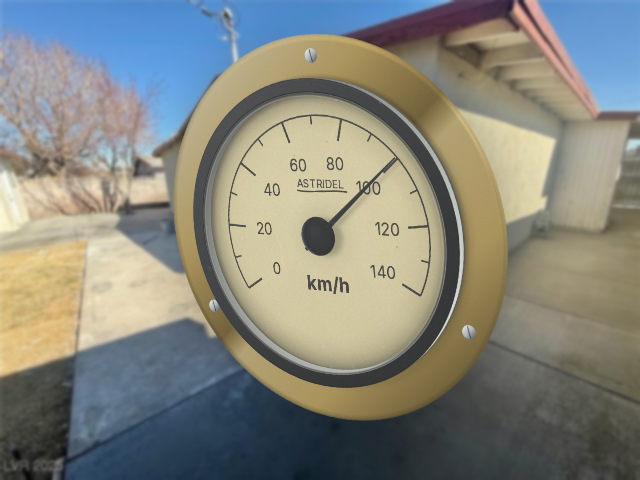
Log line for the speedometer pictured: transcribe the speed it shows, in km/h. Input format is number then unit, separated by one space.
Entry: 100 km/h
